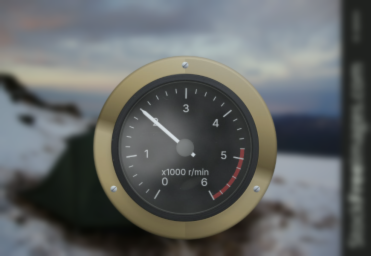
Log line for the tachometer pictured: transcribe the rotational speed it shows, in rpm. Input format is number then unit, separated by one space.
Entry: 2000 rpm
